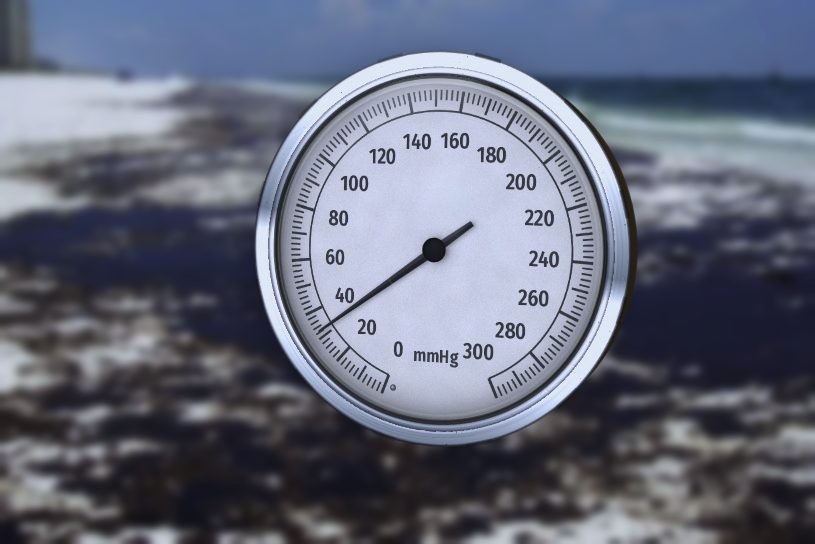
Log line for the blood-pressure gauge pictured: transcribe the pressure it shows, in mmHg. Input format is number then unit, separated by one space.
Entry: 32 mmHg
